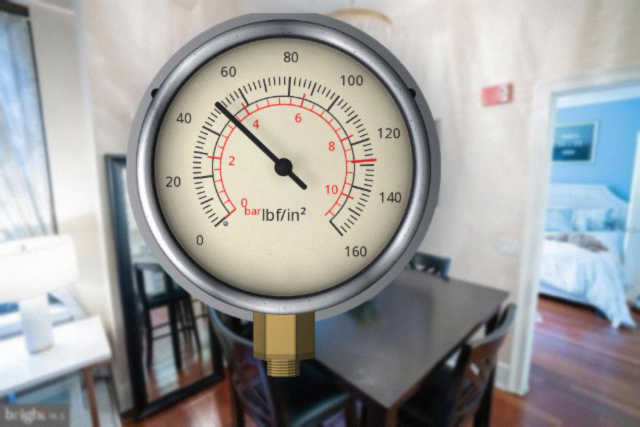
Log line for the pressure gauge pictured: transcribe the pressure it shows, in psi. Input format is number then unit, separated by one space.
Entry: 50 psi
